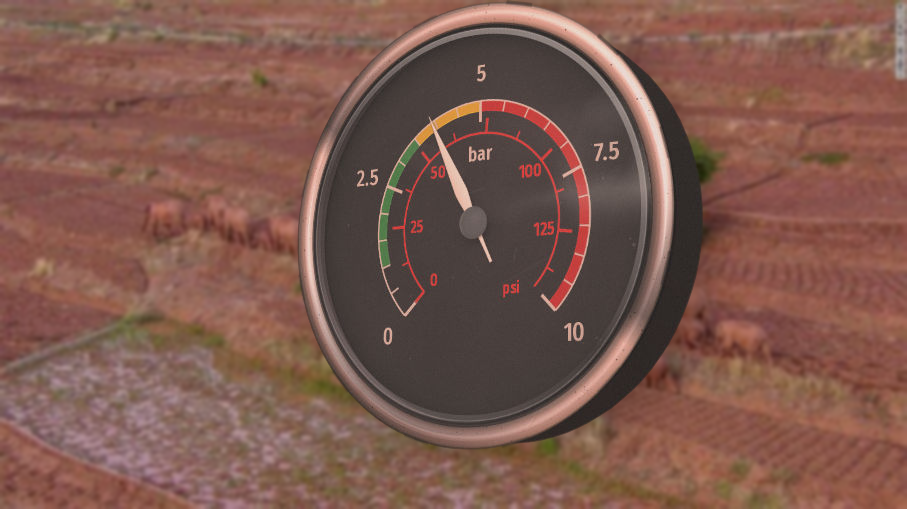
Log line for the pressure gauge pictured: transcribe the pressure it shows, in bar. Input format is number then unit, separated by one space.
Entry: 4 bar
